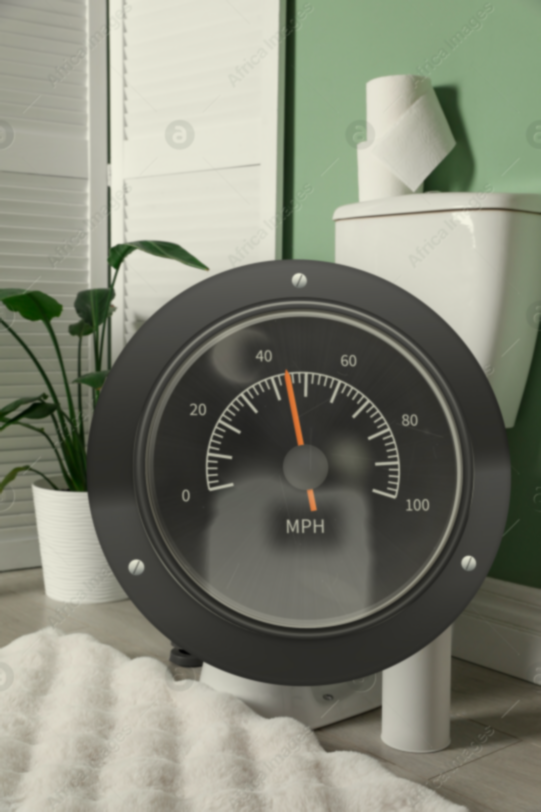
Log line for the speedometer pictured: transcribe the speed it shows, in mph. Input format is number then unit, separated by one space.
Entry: 44 mph
